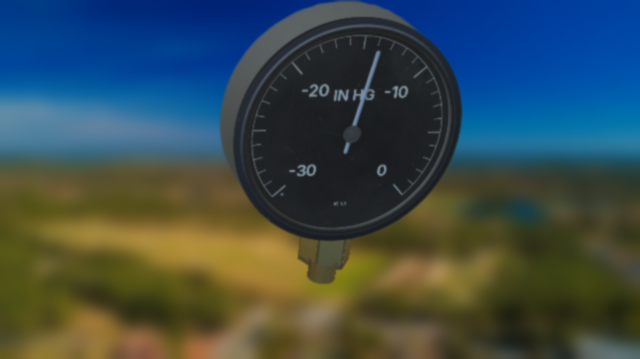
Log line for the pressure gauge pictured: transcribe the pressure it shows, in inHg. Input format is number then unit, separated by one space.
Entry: -14 inHg
